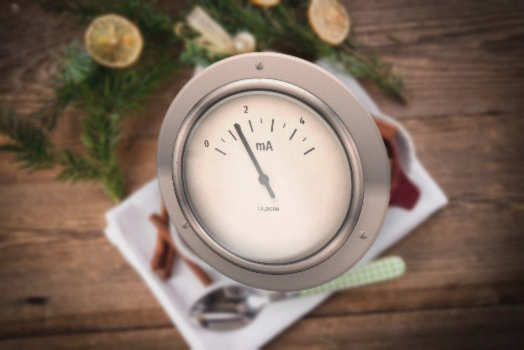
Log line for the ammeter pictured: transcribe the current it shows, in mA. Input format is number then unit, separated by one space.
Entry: 1.5 mA
